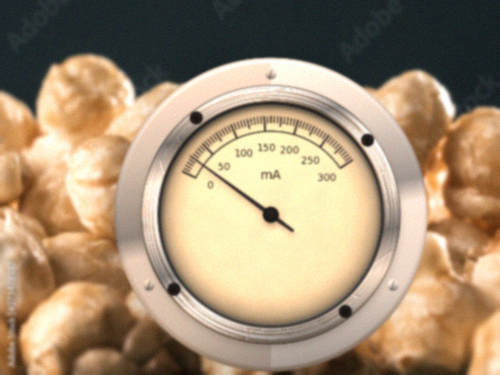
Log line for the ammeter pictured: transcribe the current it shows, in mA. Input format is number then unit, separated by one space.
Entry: 25 mA
